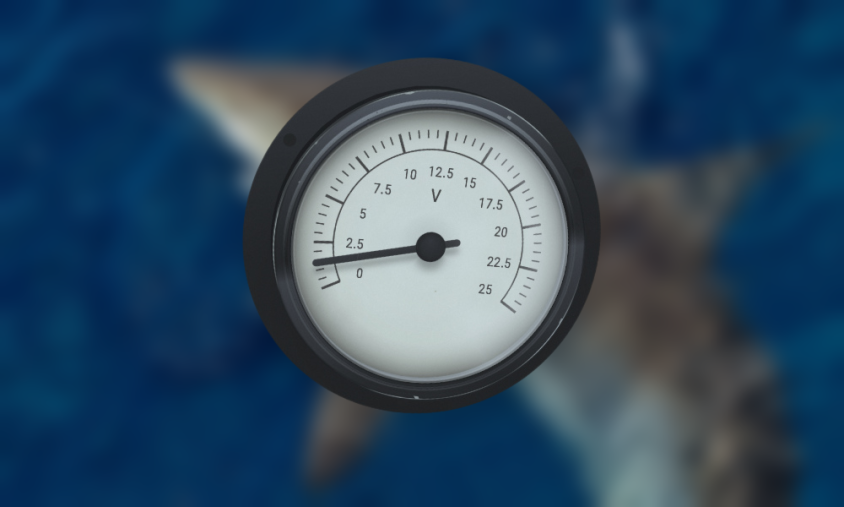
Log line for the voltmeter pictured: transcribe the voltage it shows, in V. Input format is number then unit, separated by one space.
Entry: 1.5 V
